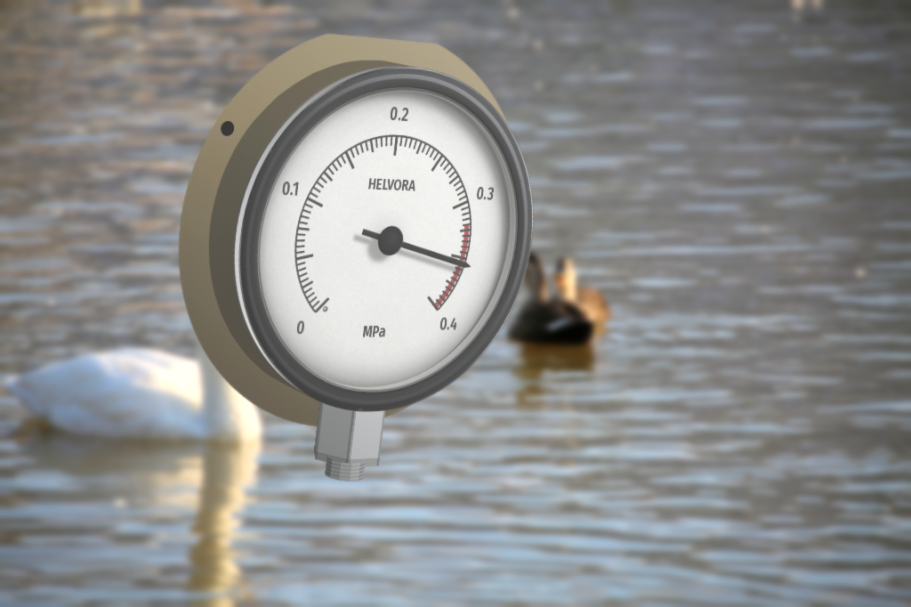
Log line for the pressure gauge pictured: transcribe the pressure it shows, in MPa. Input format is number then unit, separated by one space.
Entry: 0.355 MPa
